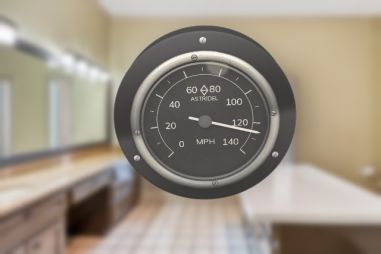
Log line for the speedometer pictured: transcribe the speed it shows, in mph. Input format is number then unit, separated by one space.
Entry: 125 mph
